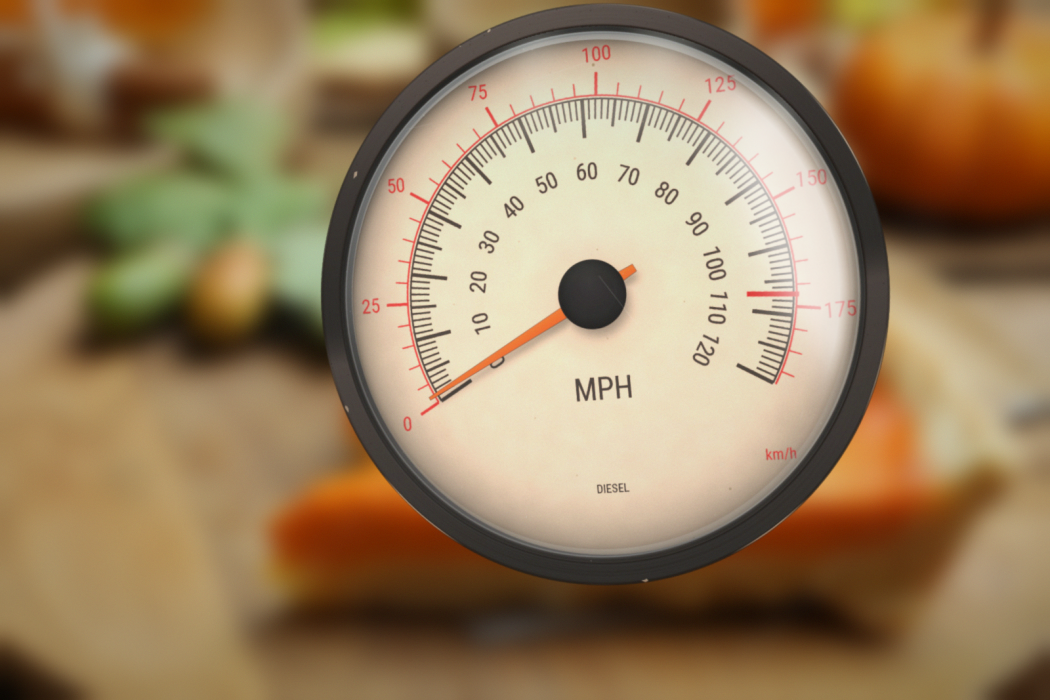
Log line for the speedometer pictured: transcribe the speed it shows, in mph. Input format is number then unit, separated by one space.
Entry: 1 mph
